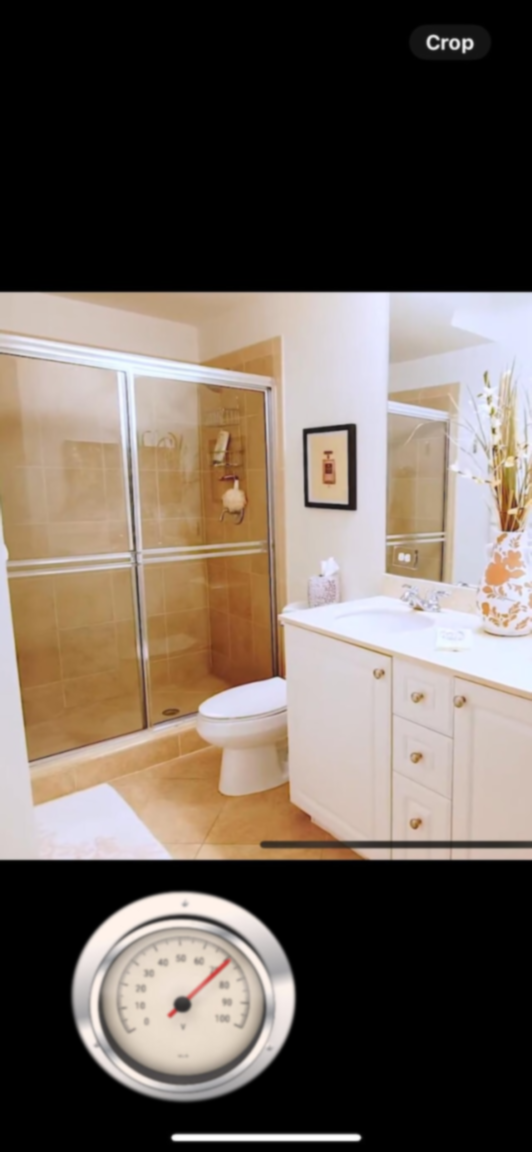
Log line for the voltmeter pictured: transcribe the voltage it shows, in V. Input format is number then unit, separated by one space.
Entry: 70 V
